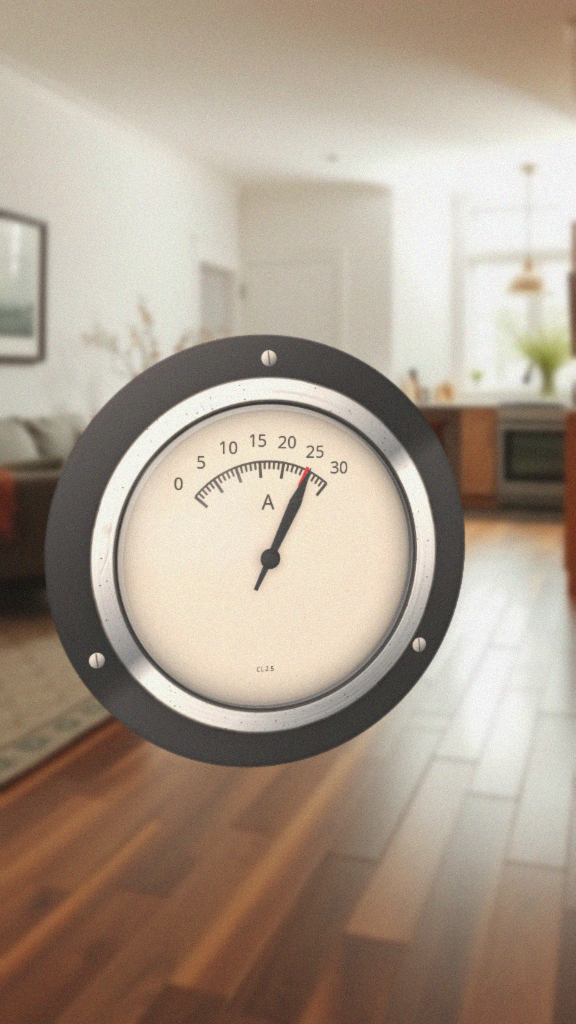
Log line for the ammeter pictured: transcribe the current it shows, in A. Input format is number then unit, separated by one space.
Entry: 25 A
